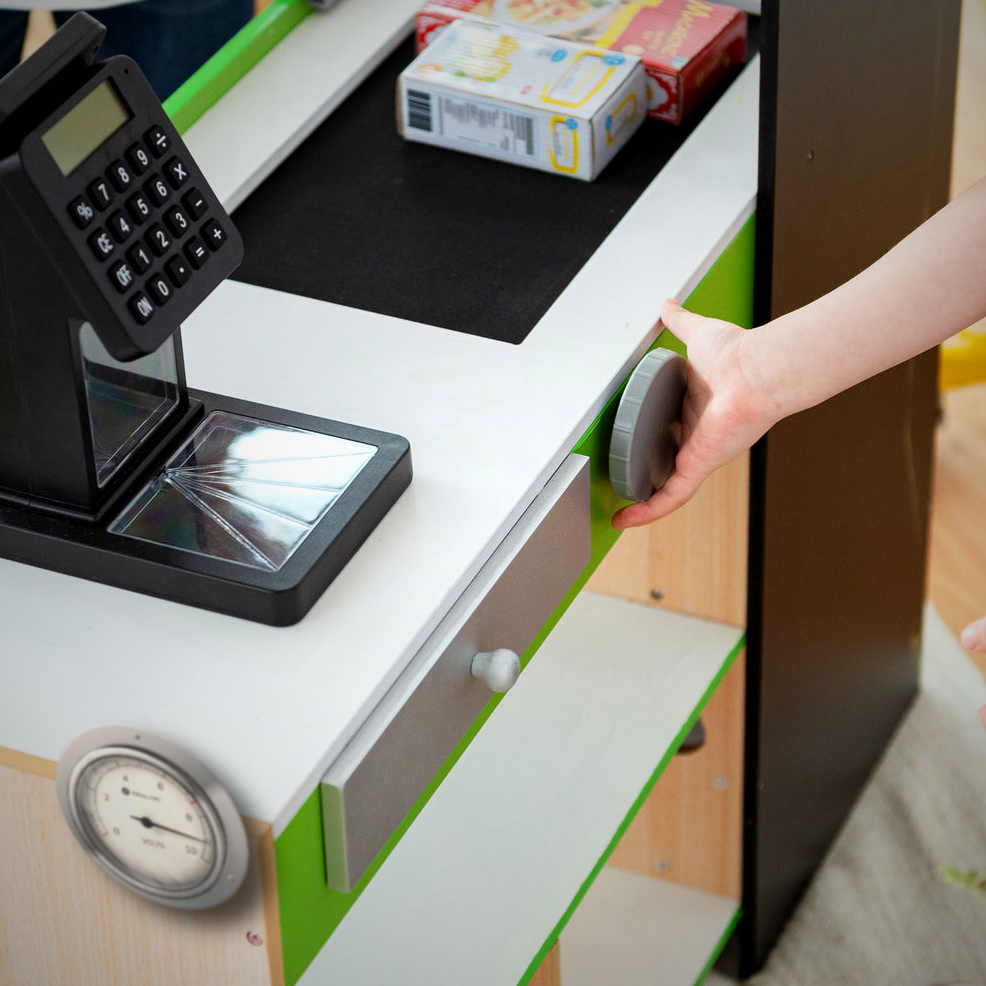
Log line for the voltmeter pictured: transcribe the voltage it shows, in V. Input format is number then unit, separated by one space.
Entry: 9 V
